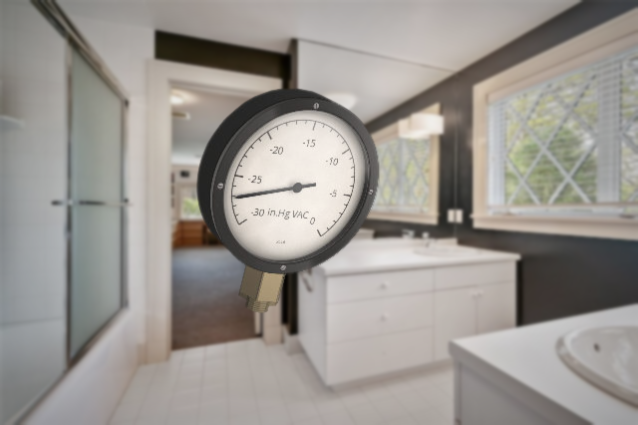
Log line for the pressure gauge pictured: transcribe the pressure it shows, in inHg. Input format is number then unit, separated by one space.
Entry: -27 inHg
